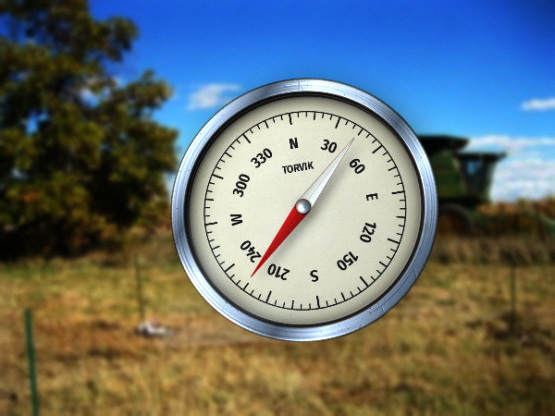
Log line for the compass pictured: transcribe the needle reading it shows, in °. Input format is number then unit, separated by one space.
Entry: 225 °
